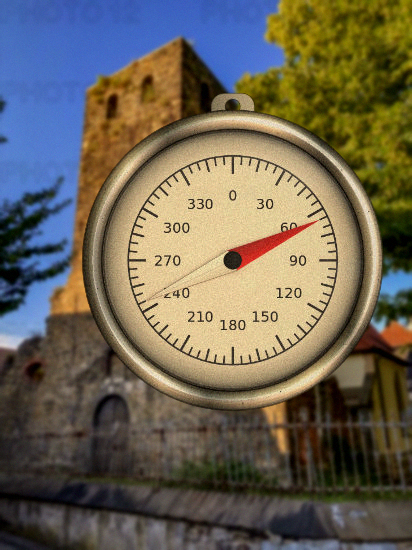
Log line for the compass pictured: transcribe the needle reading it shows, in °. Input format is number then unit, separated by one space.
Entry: 65 °
